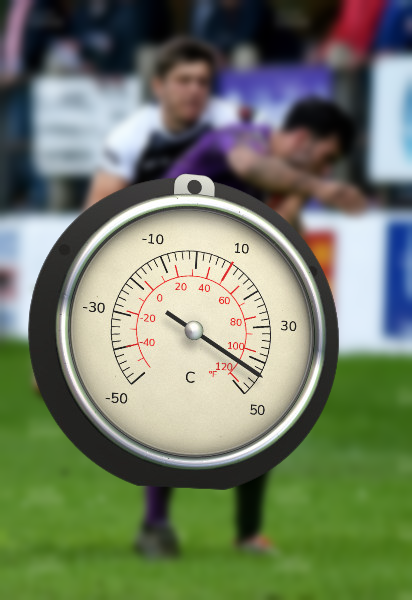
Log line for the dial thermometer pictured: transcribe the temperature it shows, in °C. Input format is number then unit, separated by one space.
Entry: 44 °C
